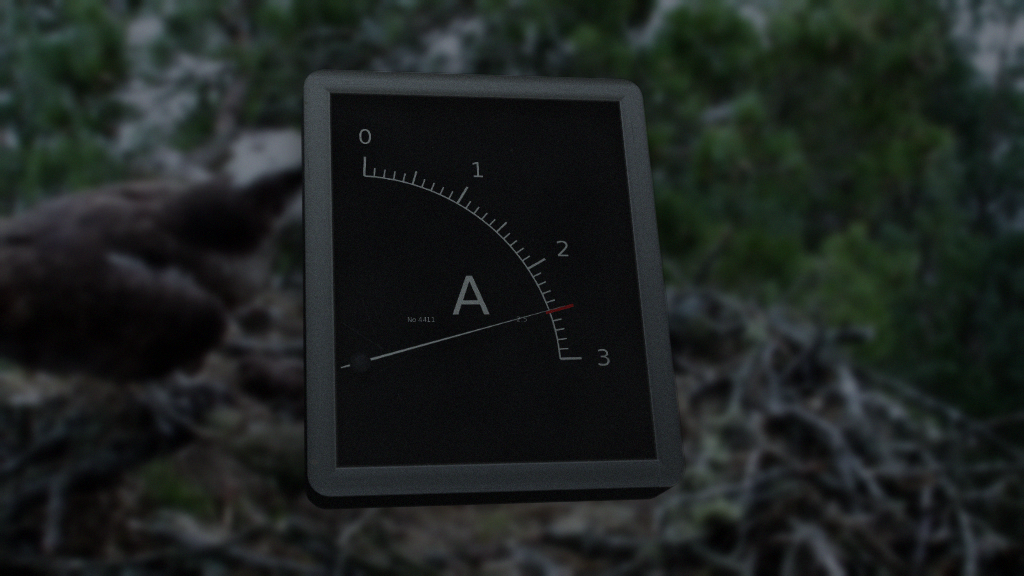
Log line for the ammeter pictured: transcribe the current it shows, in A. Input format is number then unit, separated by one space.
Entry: 2.5 A
